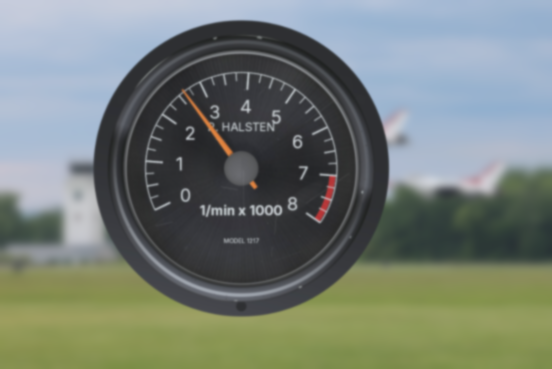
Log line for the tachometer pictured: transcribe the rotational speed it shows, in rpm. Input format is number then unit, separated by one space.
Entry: 2625 rpm
